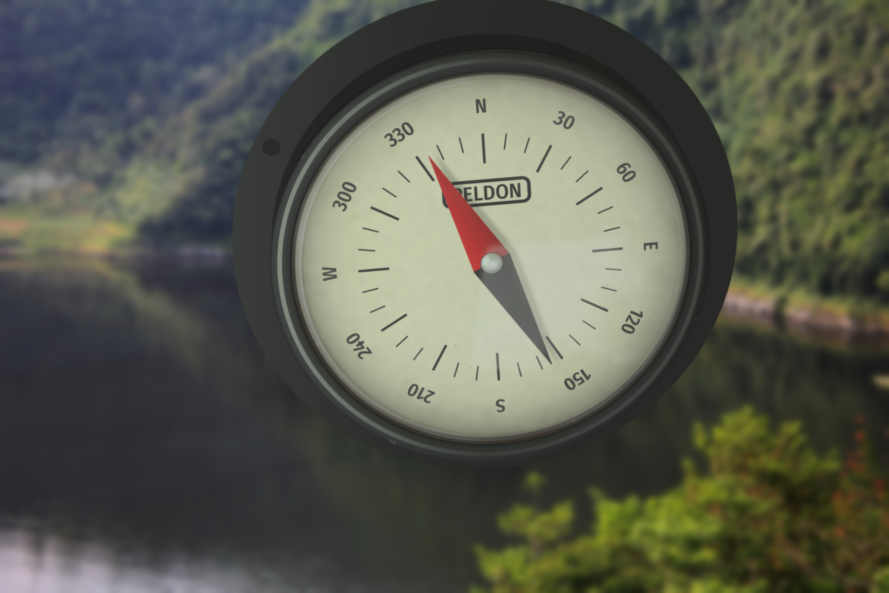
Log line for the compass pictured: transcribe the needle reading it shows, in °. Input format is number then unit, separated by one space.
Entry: 335 °
